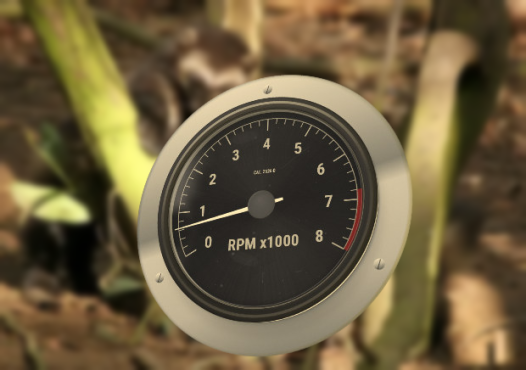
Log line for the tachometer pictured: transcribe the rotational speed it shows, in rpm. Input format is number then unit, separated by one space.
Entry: 600 rpm
